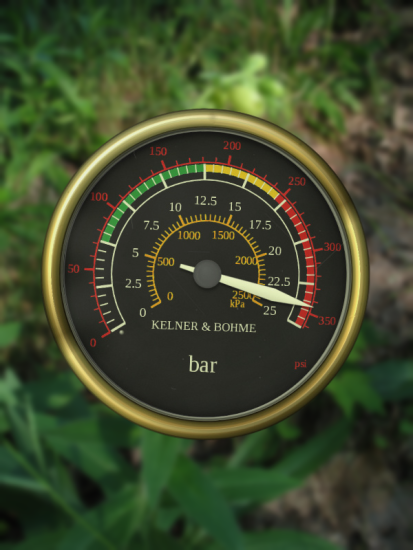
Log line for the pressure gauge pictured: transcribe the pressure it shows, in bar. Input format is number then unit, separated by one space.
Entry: 23.75 bar
